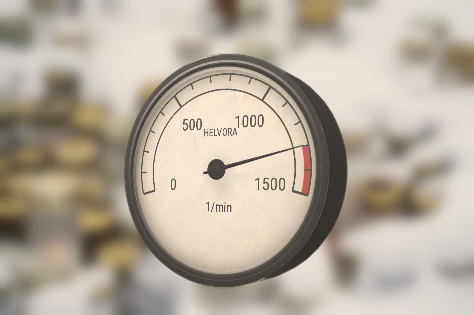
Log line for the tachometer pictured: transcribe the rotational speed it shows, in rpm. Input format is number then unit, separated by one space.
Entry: 1300 rpm
